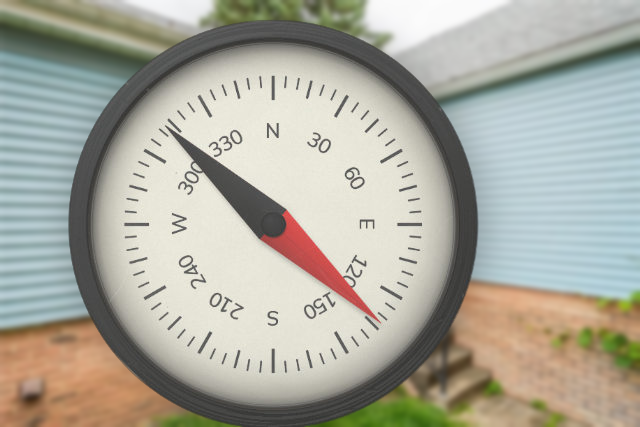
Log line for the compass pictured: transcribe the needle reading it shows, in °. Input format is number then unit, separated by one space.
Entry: 132.5 °
